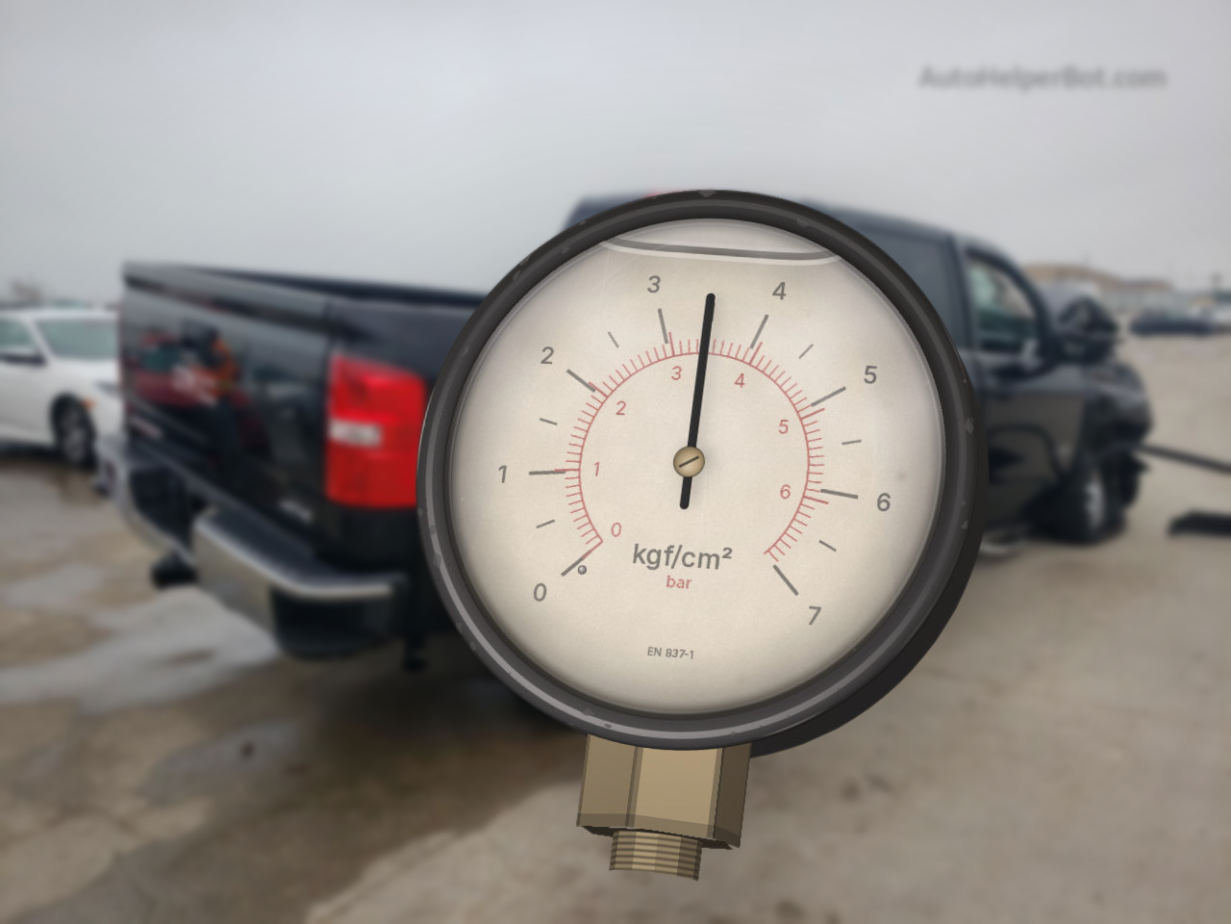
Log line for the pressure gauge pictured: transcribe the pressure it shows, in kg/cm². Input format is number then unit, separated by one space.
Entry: 3.5 kg/cm²
